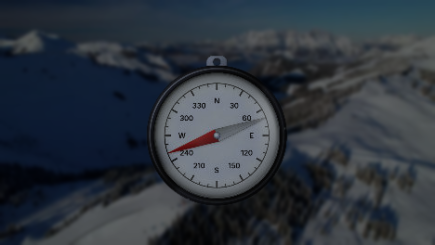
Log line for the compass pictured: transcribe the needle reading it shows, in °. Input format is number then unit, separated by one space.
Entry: 250 °
